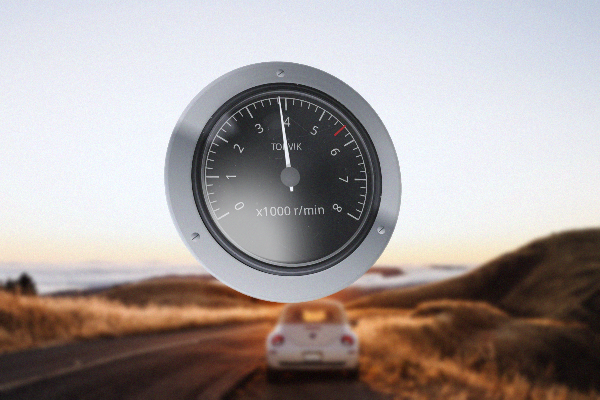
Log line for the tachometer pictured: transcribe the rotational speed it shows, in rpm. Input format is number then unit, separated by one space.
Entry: 3800 rpm
